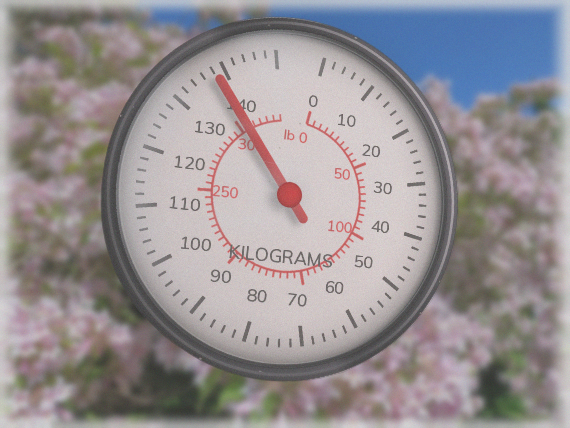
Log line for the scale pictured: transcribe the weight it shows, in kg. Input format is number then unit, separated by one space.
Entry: 138 kg
